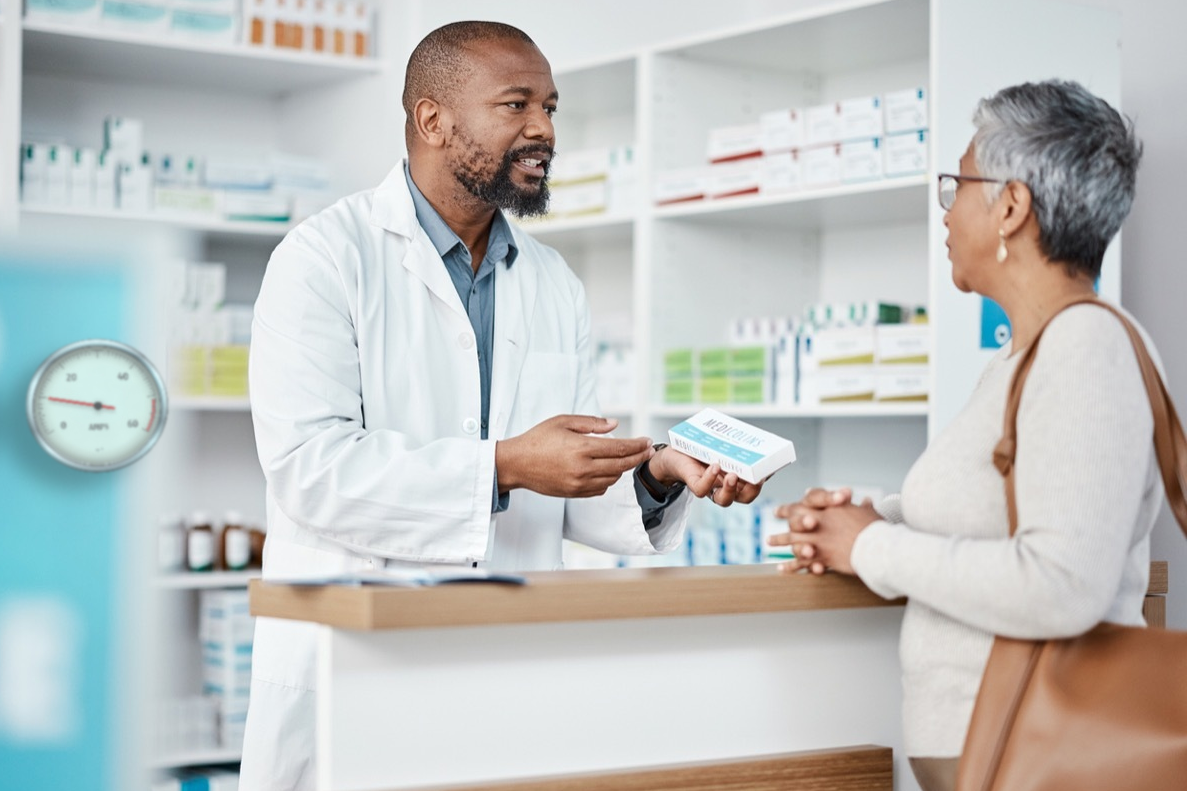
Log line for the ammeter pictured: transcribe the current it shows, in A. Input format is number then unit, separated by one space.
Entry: 10 A
